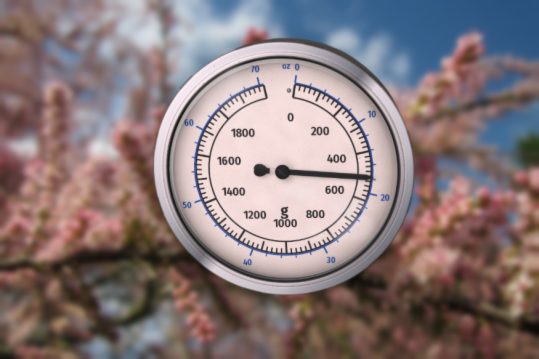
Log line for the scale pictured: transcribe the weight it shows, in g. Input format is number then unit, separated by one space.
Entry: 500 g
